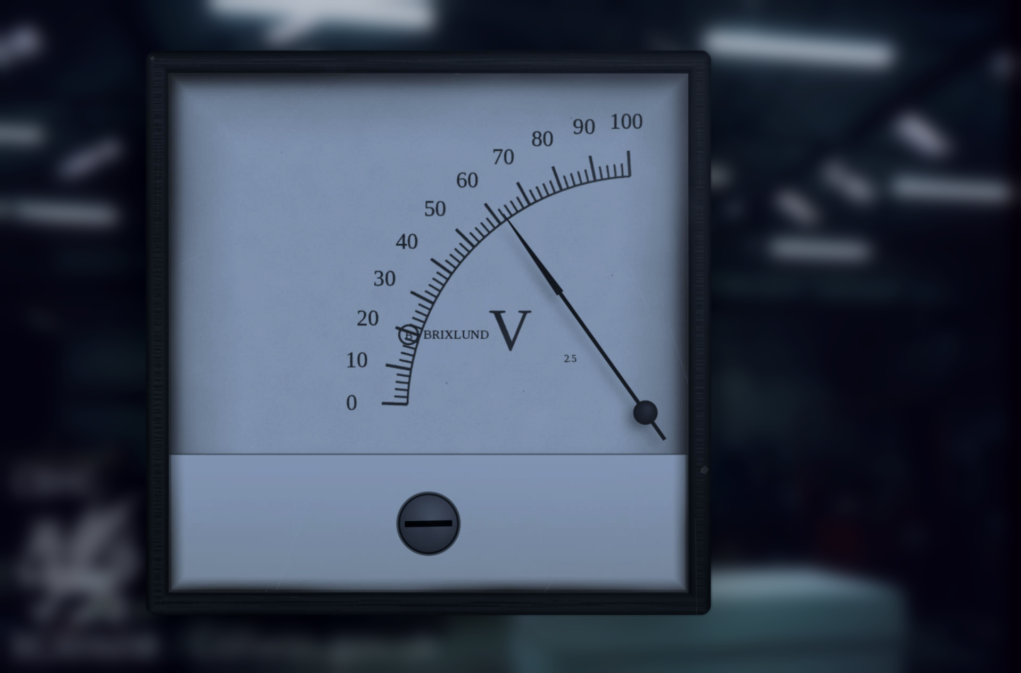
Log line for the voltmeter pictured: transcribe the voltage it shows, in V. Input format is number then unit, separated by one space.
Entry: 62 V
